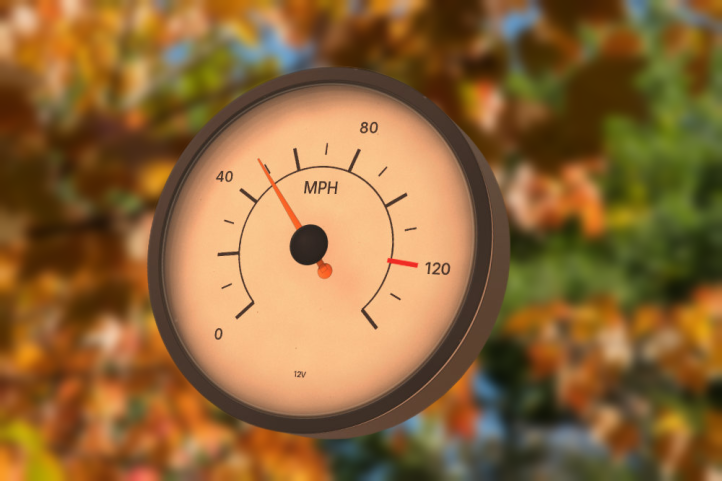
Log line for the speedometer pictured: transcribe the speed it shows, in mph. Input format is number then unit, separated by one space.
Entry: 50 mph
